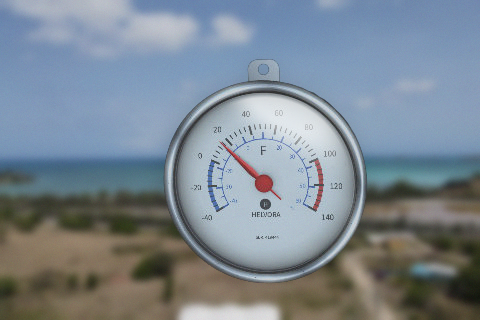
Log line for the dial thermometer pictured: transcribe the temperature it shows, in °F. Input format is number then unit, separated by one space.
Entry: 16 °F
